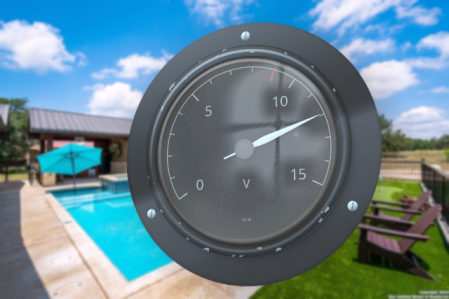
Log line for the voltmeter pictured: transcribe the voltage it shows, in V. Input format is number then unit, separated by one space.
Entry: 12 V
